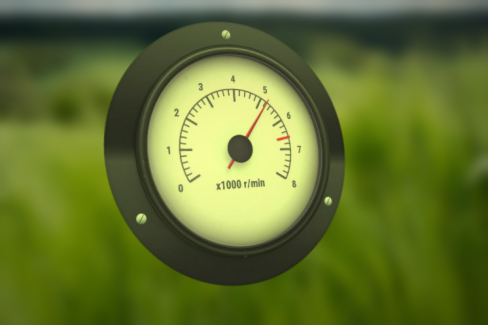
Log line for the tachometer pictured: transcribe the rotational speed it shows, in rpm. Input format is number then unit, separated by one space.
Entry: 5200 rpm
